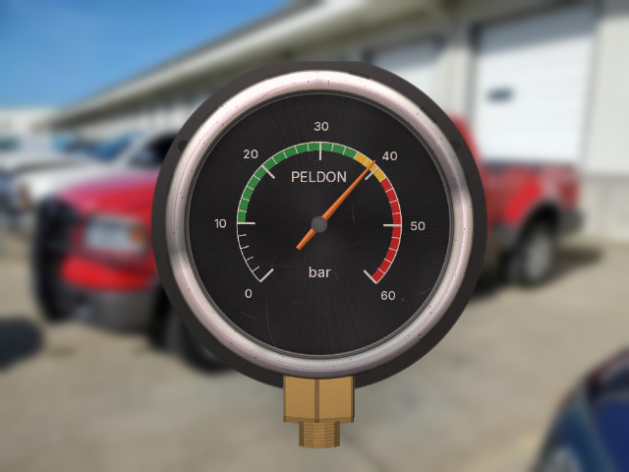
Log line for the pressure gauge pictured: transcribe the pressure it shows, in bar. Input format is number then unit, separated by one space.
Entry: 39 bar
